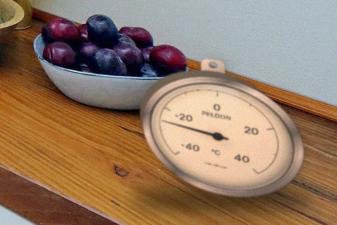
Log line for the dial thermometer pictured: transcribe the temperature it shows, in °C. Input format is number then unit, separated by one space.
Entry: -25 °C
